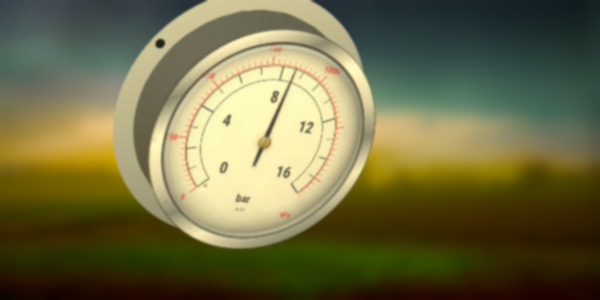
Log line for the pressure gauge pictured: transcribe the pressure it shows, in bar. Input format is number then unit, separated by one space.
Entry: 8.5 bar
